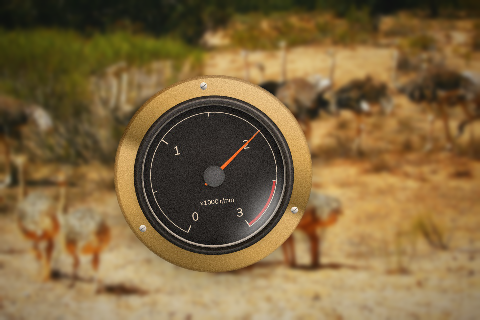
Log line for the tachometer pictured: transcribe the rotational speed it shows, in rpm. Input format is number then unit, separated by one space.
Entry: 2000 rpm
